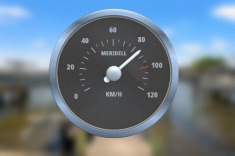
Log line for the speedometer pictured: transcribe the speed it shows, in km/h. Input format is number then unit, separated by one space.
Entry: 85 km/h
